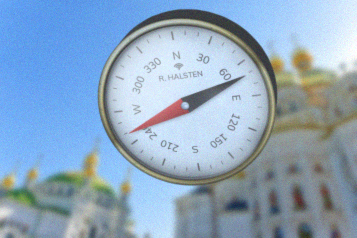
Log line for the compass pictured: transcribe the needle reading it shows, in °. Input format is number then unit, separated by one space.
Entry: 250 °
